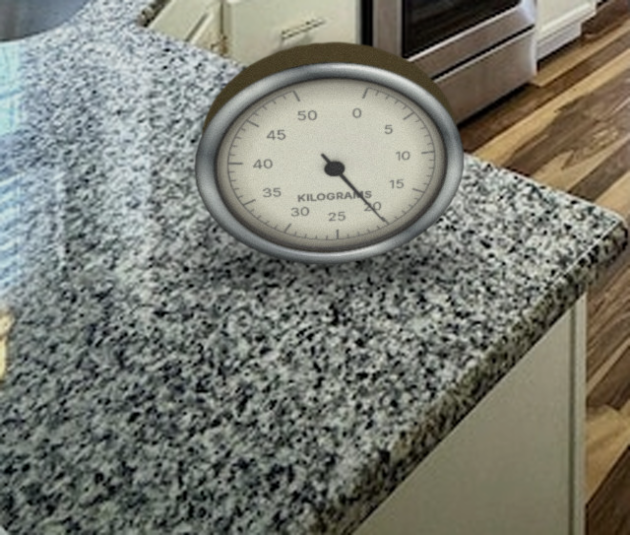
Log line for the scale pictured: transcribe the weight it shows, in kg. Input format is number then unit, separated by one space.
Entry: 20 kg
